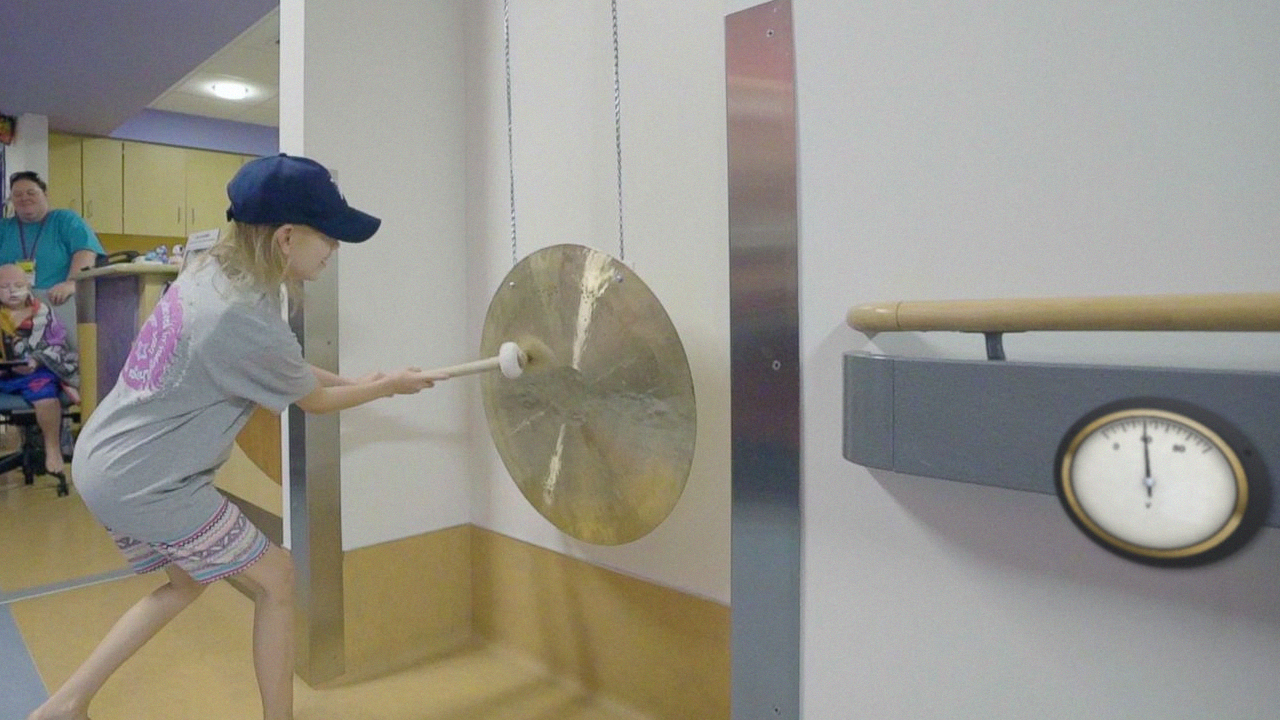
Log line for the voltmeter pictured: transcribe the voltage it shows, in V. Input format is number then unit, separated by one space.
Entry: 40 V
